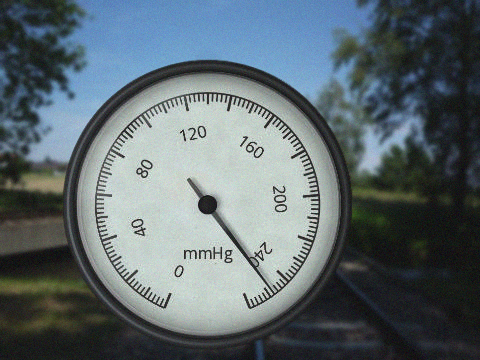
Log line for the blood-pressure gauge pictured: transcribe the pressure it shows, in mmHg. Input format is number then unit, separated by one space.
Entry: 248 mmHg
